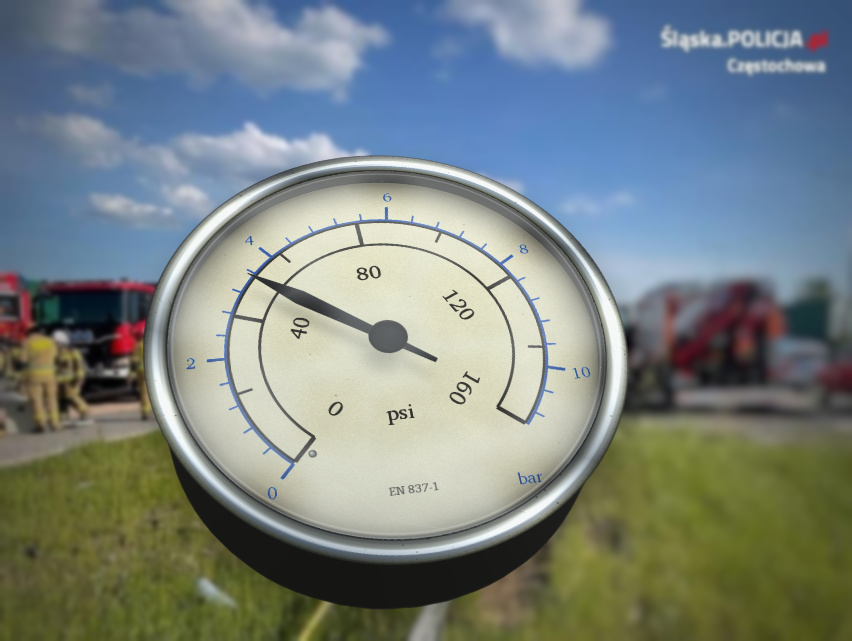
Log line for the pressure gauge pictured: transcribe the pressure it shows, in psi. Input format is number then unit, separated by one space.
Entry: 50 psi
